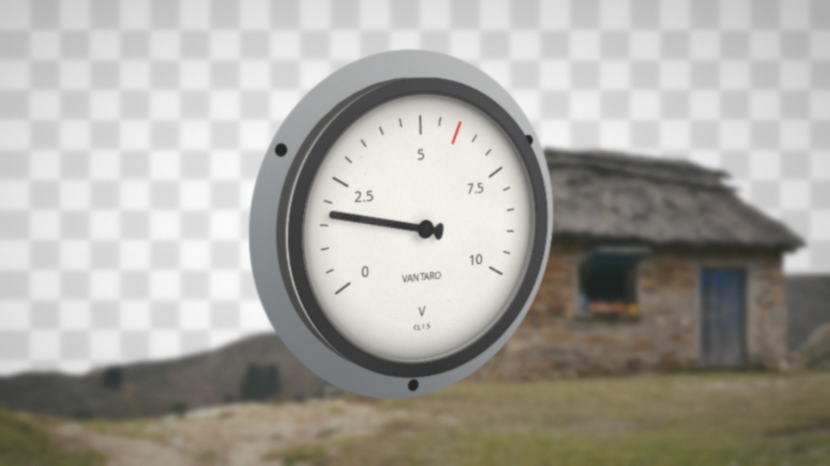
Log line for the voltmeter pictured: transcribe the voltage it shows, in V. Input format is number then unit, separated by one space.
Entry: 1.75 V
